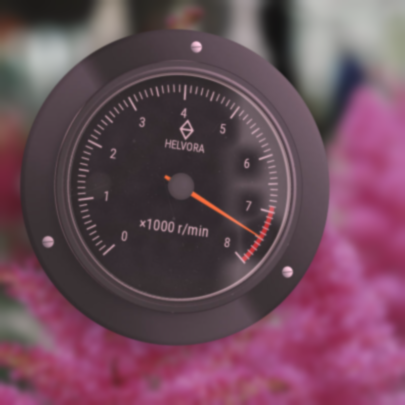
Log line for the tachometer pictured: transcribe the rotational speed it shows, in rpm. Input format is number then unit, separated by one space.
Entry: 7500 rpm
